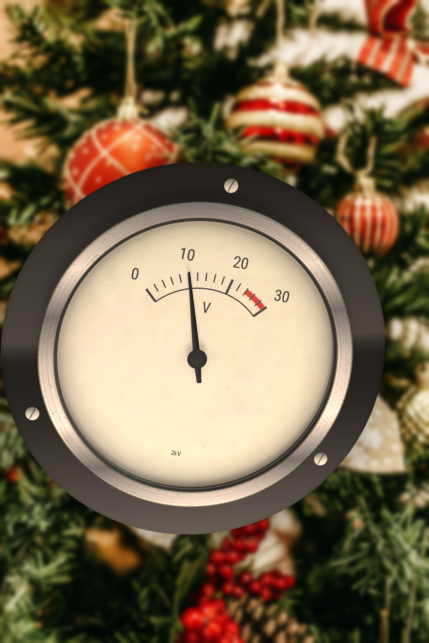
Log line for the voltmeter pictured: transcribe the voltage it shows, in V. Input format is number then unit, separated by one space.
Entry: 10 V
